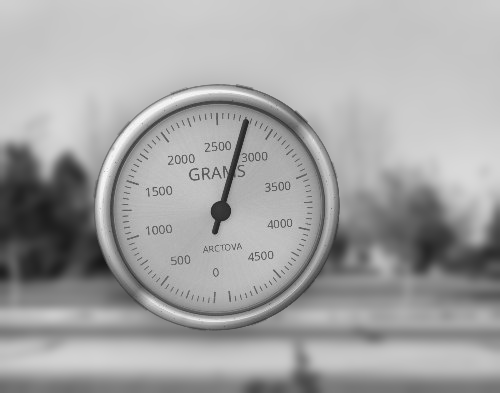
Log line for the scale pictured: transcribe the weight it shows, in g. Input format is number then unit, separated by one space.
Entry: 2750 g
